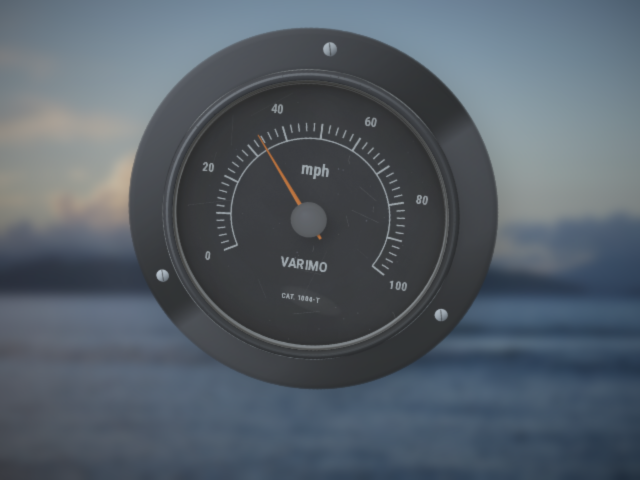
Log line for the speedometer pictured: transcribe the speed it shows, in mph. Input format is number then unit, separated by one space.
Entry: 34 mph
